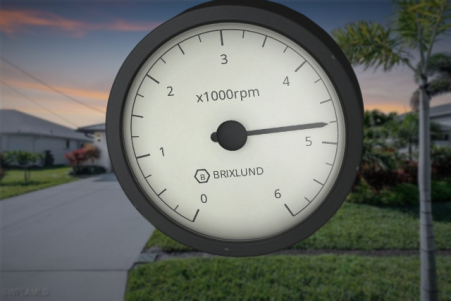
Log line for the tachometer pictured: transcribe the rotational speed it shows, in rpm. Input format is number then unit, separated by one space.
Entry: 4750 rpm
